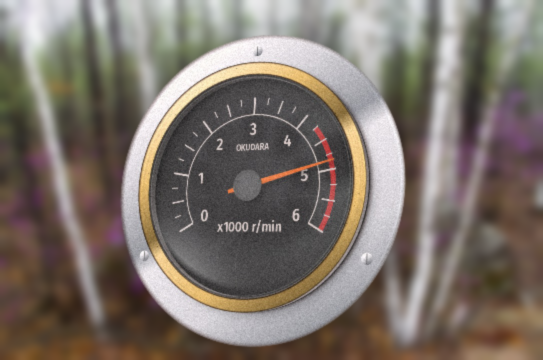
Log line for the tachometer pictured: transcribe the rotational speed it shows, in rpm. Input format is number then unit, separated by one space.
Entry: 4875 rpm
